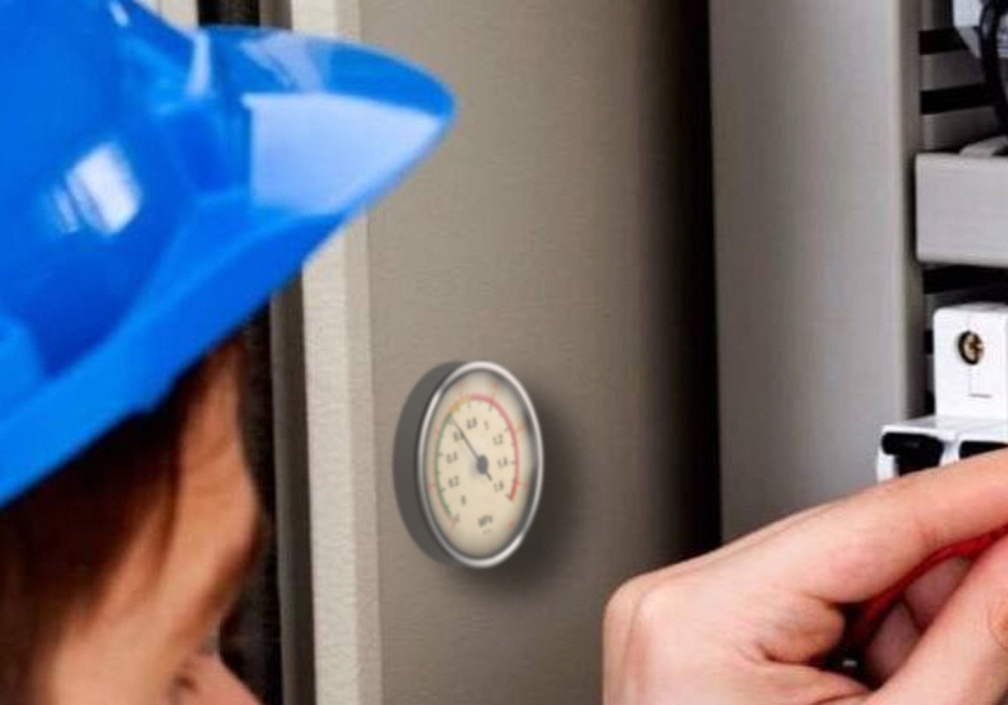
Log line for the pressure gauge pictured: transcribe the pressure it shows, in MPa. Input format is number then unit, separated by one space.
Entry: 0.6 MPa
